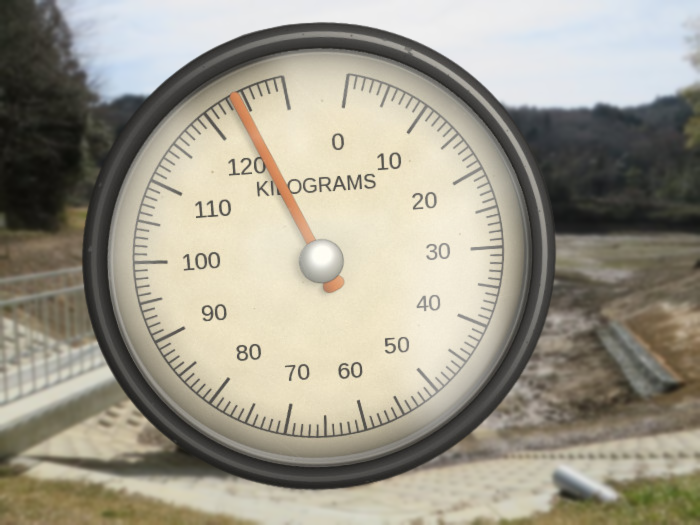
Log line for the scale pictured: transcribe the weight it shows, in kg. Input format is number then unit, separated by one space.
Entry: 124 kg
